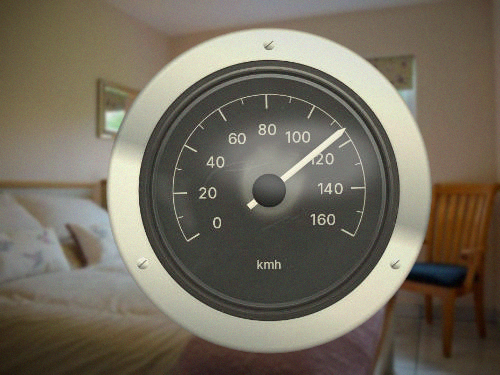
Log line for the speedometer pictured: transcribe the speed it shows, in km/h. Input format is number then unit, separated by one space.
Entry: 115 km/h
